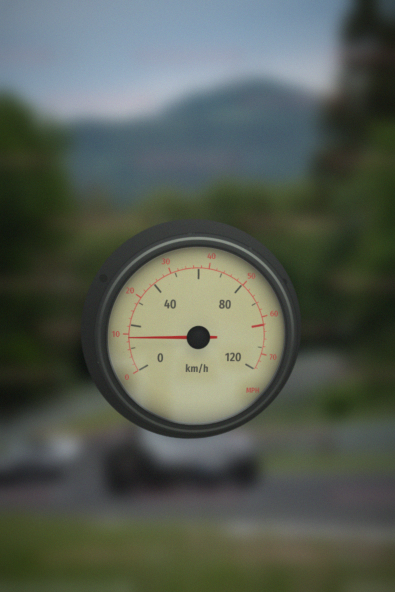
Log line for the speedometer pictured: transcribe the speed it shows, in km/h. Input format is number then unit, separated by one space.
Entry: 15 km/h
